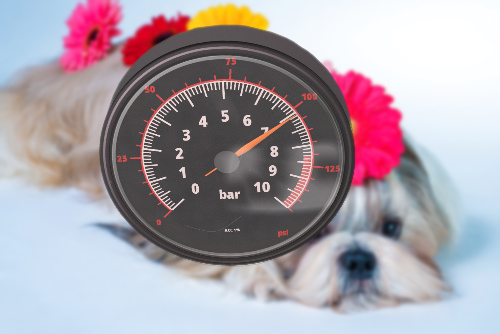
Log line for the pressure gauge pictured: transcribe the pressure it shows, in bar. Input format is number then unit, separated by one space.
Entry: 7 bar
